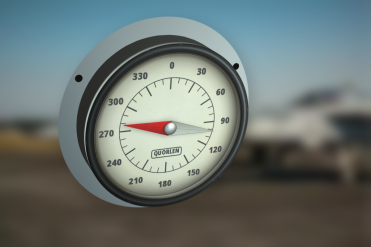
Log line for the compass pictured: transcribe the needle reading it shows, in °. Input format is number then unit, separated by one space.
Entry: 280 °
